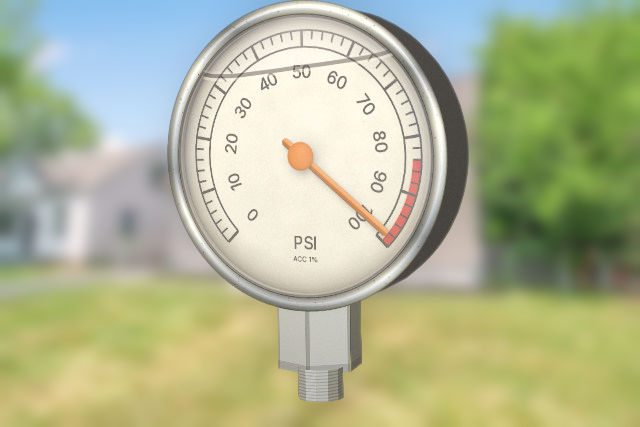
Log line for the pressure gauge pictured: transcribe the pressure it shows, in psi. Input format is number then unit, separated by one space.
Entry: 98 psi
